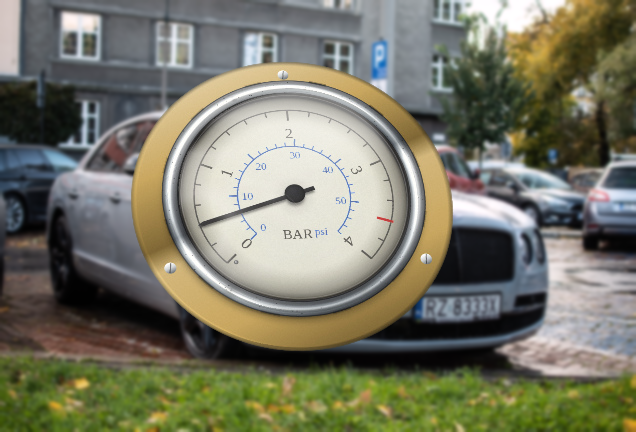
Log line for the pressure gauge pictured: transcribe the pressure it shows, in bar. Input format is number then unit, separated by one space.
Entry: 0.4 bar
